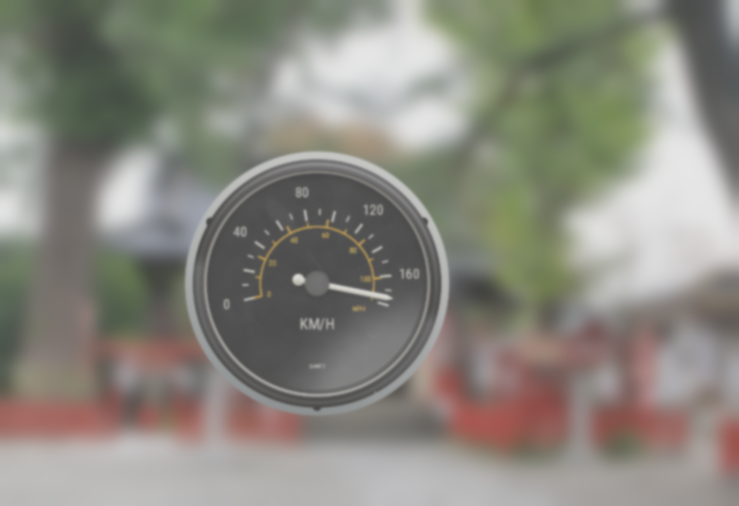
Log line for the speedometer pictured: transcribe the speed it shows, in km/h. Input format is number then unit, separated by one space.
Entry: 175 km/h
